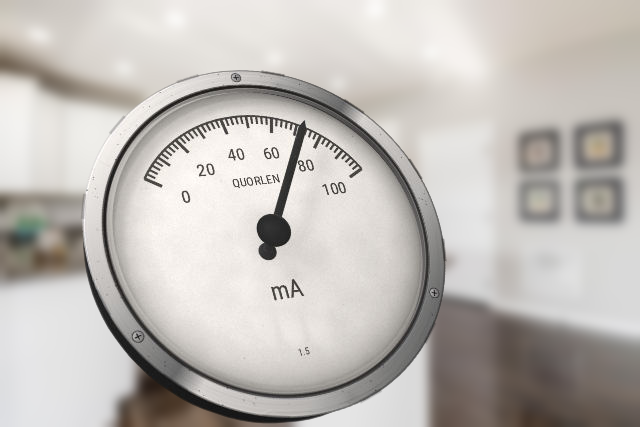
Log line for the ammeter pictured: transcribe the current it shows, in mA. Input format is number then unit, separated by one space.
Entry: 72 mA
